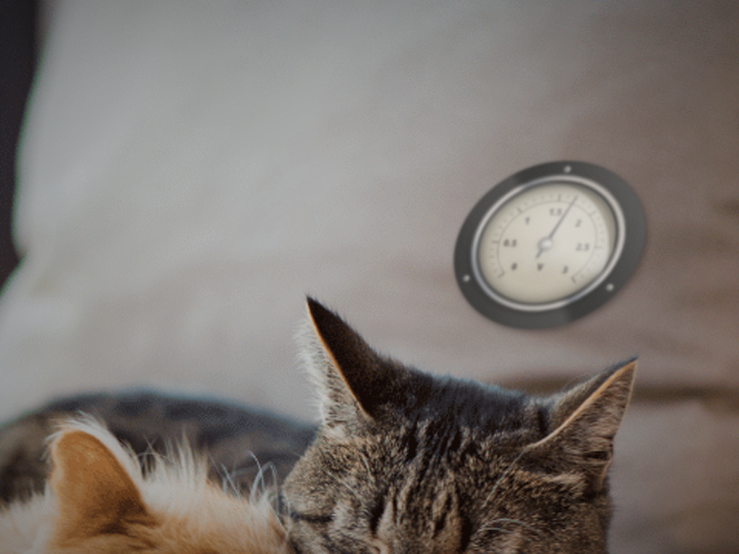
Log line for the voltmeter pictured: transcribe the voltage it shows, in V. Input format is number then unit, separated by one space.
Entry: 1.7 V
